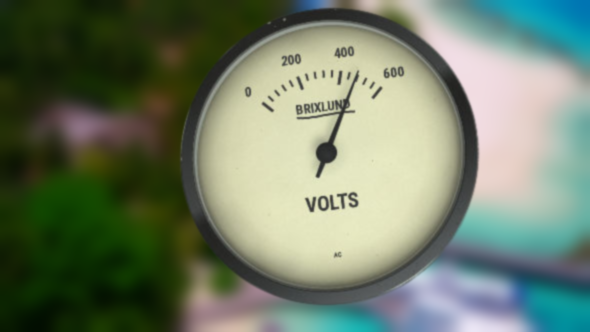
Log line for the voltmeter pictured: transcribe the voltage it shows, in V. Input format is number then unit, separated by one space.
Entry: 480 V
